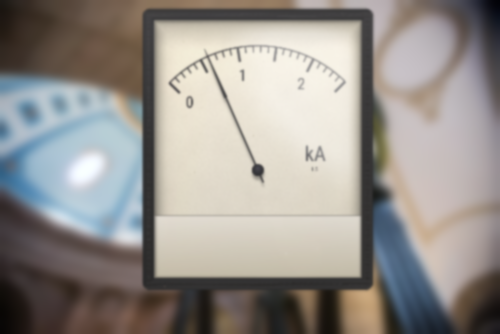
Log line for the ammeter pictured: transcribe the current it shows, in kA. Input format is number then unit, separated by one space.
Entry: 0.6 kA
